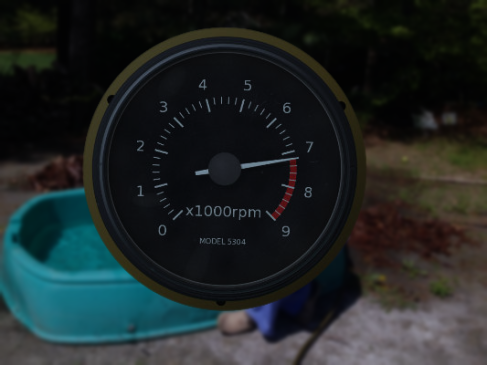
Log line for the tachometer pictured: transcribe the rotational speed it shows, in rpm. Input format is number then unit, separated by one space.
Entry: 7200 rpm
